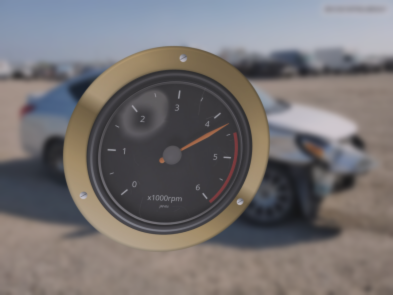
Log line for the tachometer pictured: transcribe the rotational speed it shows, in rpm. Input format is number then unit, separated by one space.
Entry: 4250 rpm
